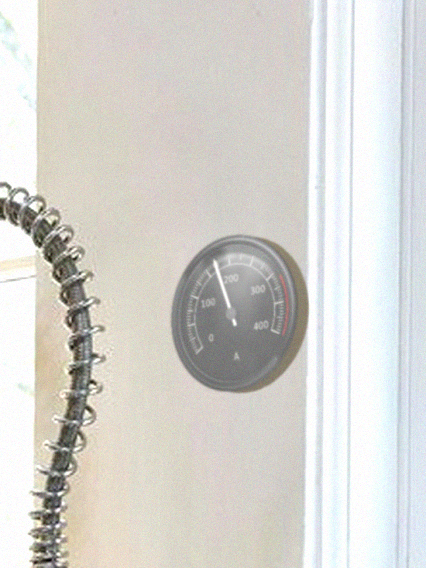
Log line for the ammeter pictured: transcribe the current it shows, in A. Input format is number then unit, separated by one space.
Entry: 175 A
